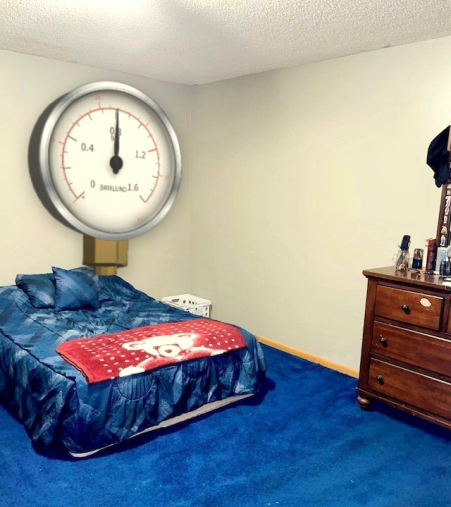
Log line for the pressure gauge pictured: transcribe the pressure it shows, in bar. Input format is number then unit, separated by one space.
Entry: 0.8 bar
